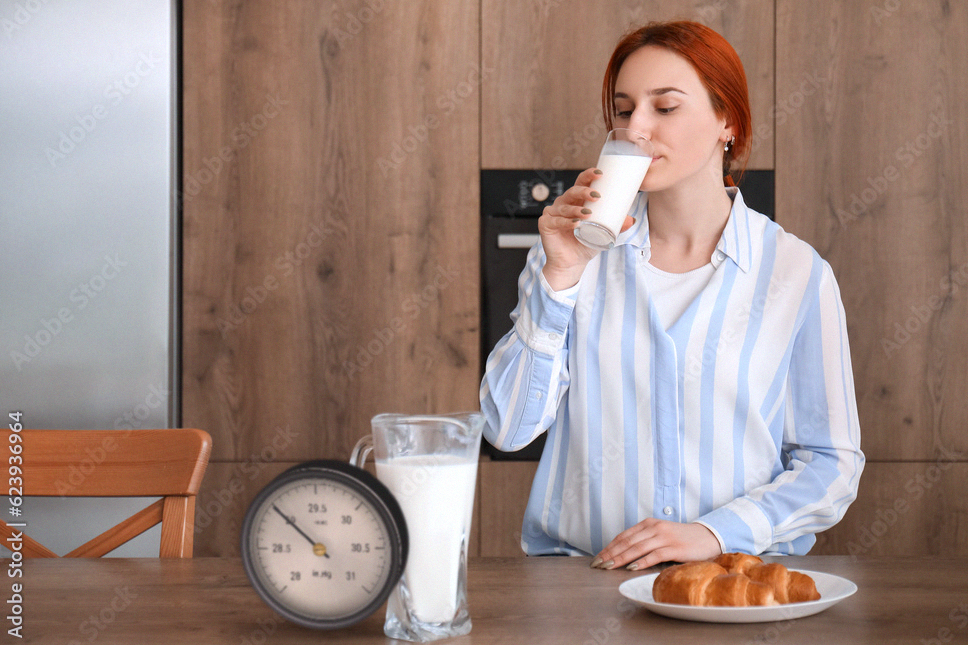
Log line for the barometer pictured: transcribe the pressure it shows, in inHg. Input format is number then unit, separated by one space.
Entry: 29 inHg
